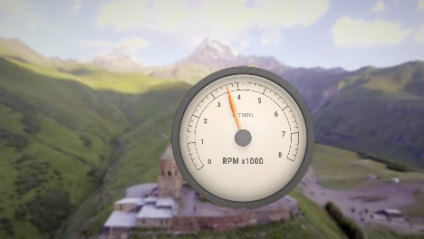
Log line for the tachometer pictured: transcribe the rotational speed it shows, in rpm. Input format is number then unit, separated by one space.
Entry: 3600 rpm
